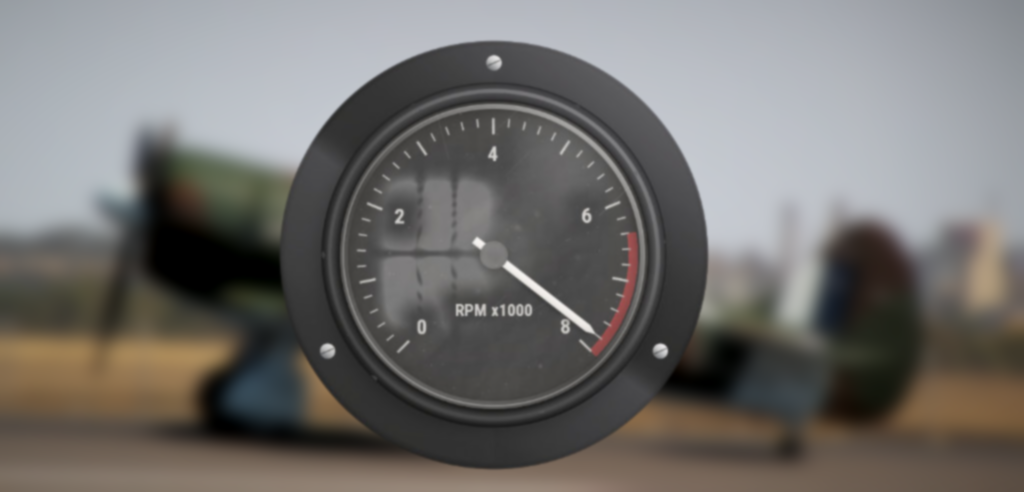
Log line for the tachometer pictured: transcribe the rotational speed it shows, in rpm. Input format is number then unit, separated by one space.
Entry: 7800 rpm
